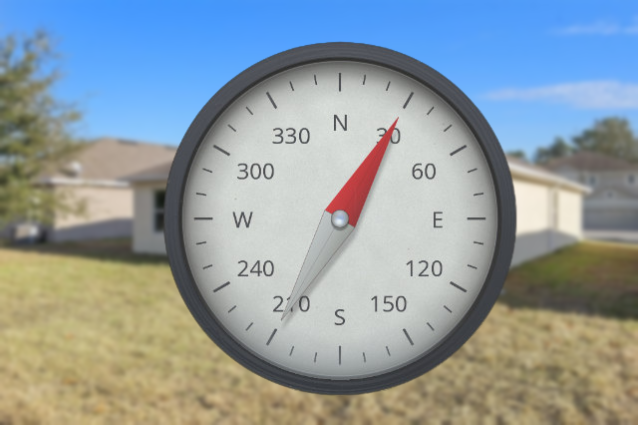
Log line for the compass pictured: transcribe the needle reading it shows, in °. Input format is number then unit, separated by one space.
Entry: 30 °
